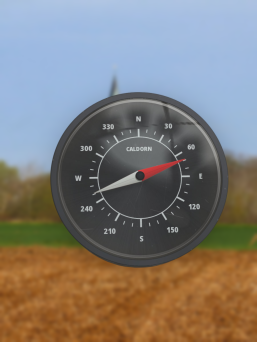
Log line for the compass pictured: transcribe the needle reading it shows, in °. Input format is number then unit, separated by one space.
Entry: 70 °
